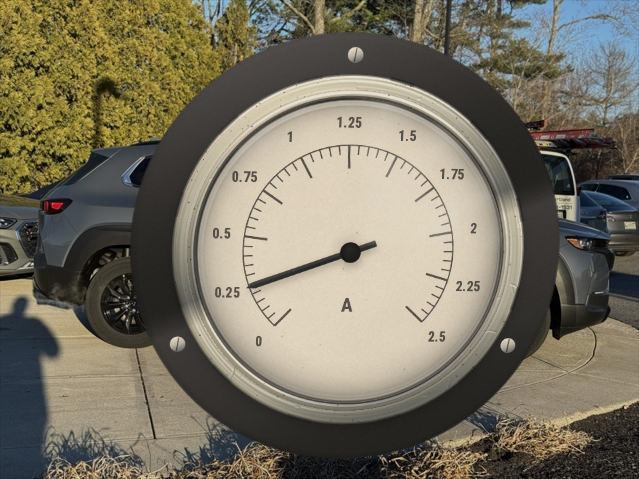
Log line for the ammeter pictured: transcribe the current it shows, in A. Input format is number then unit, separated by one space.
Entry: 0.25 A
